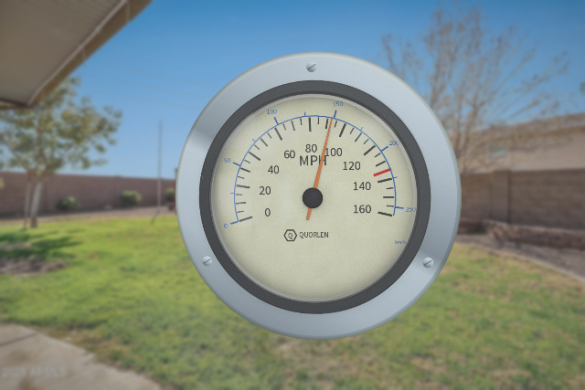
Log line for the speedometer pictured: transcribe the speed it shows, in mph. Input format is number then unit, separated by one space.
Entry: 92.5 mph
